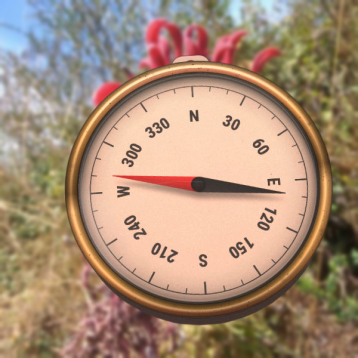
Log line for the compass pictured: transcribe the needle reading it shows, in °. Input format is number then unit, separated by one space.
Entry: 280 °
